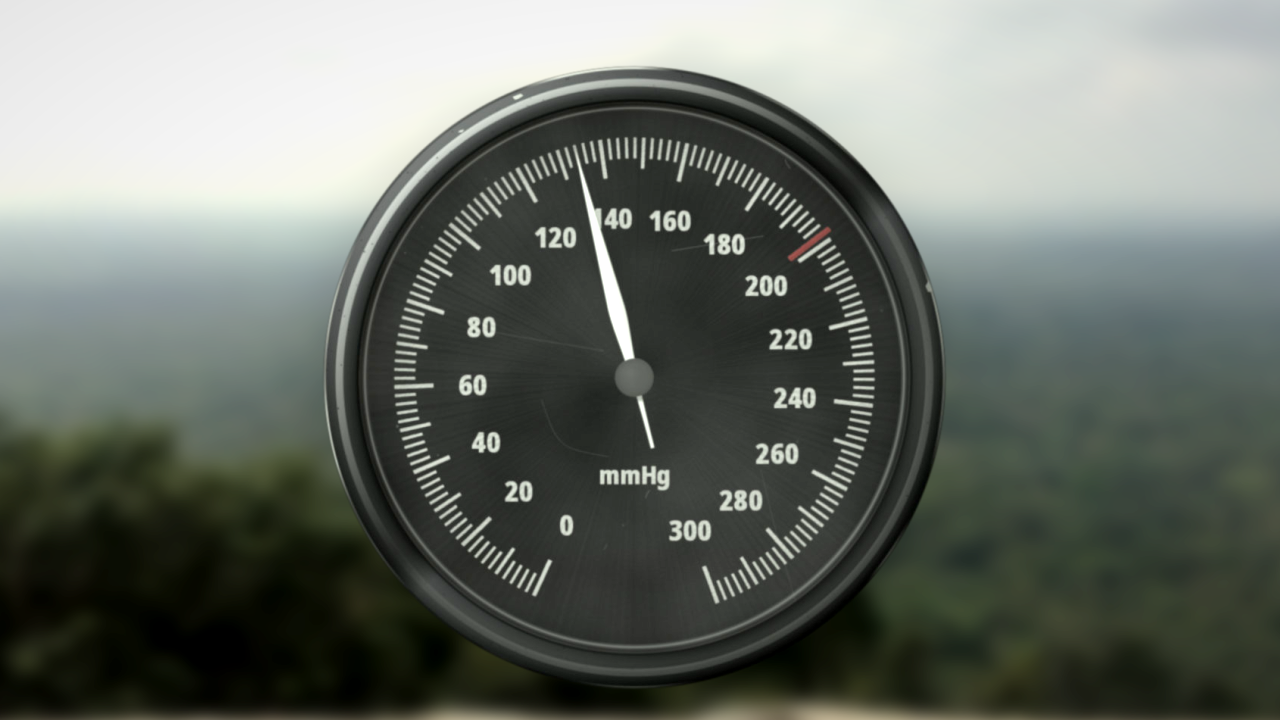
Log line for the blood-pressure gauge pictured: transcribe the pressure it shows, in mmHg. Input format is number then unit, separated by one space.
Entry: 134 mmHg
